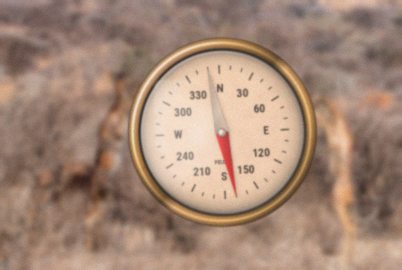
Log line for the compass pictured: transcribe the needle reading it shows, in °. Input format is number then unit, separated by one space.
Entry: 170 °
